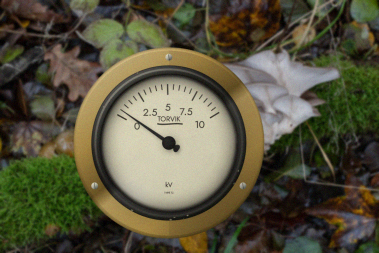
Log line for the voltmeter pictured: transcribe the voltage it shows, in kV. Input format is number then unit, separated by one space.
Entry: 0.5 kV
